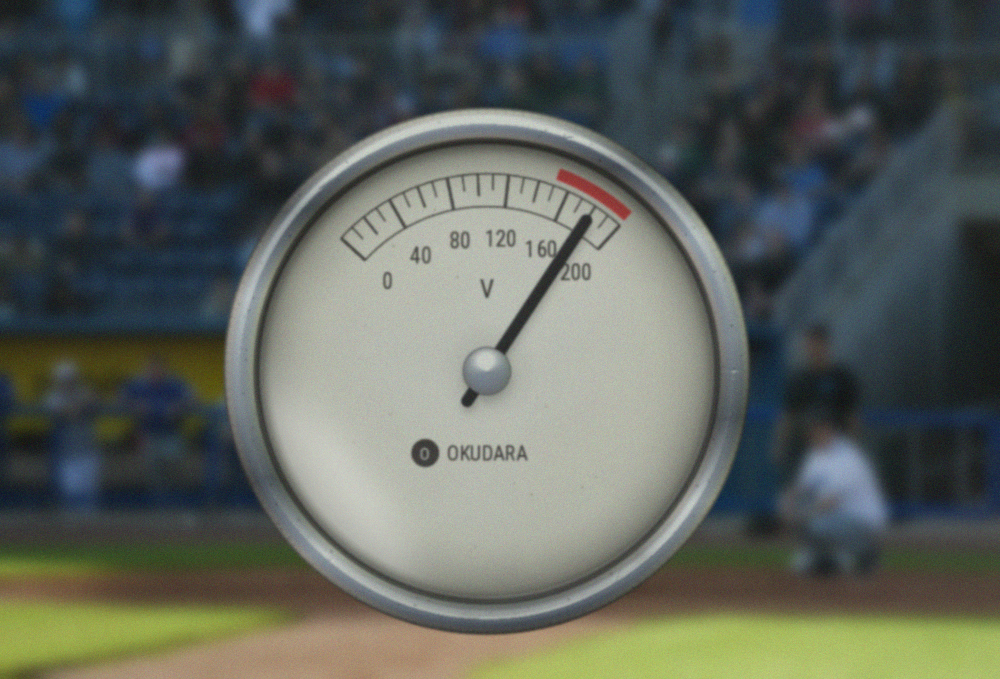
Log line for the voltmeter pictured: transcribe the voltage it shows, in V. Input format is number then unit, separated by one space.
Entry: 180 V
